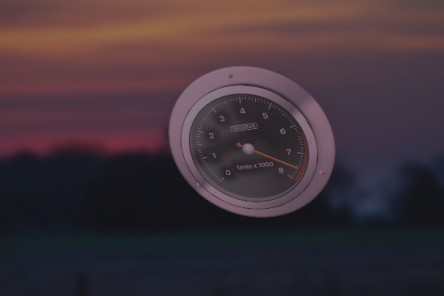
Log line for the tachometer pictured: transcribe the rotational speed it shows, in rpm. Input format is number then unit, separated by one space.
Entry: 7500 rpm
